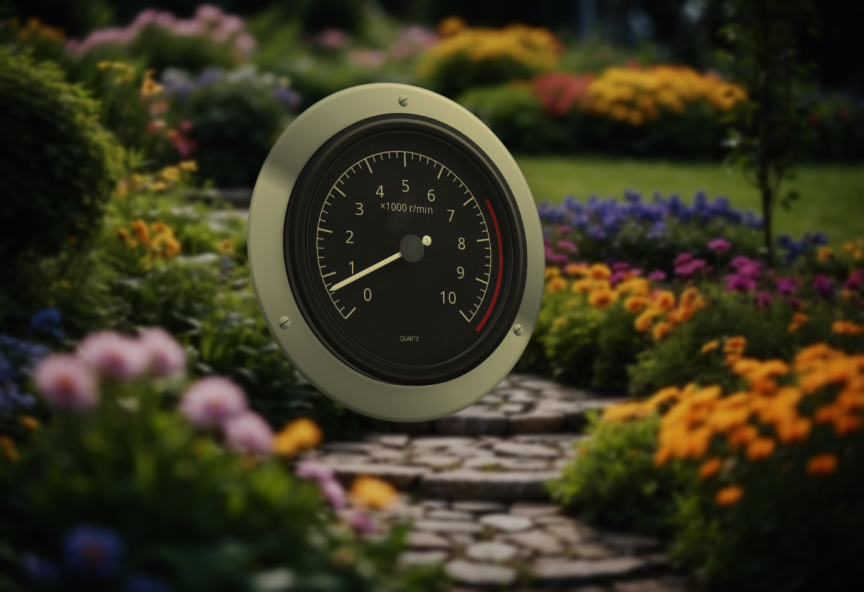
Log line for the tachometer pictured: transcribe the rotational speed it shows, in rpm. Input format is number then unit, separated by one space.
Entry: 700 rpm
